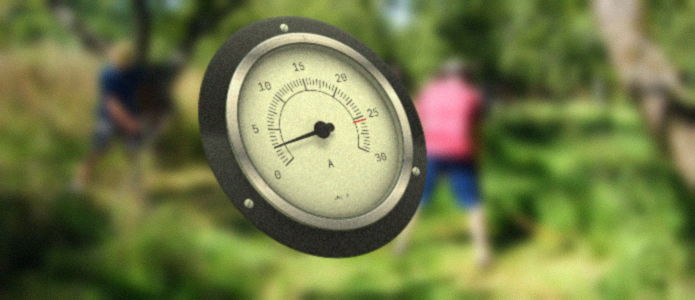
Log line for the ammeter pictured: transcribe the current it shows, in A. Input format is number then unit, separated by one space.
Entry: 2.5 A
